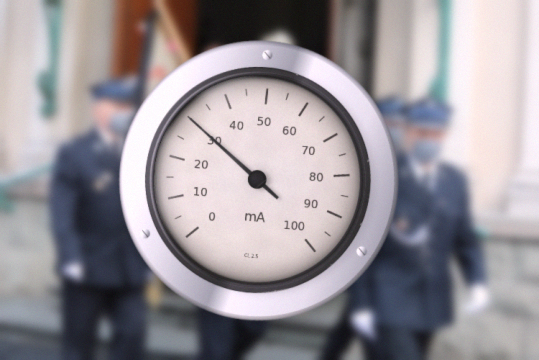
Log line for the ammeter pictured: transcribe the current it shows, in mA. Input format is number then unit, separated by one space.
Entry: 30 mA
